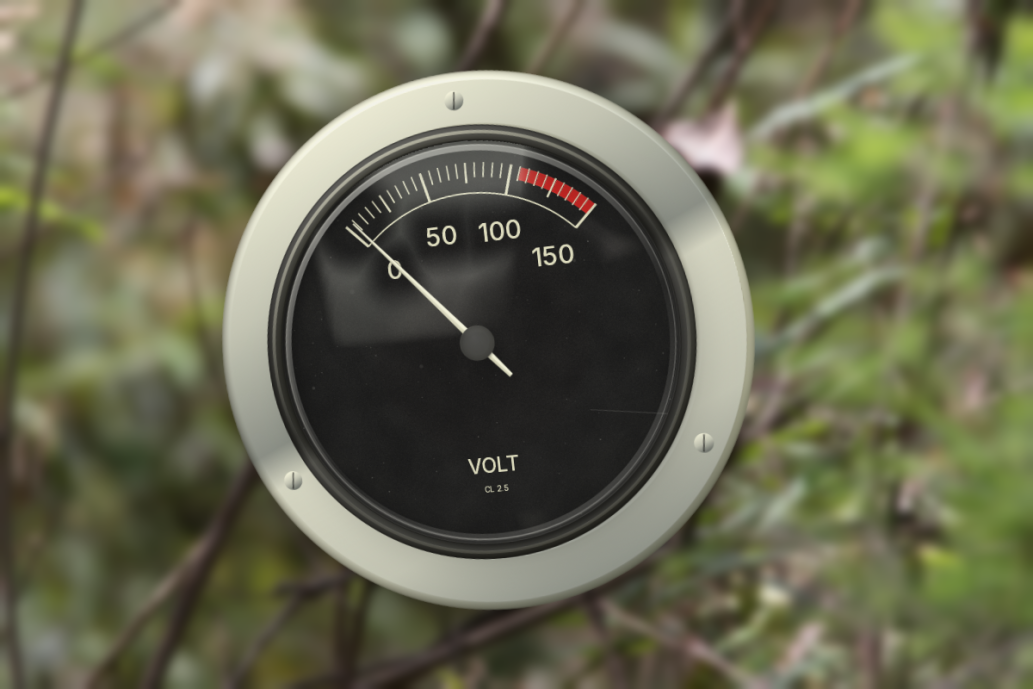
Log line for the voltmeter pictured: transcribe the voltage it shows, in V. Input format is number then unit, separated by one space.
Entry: 5 V
